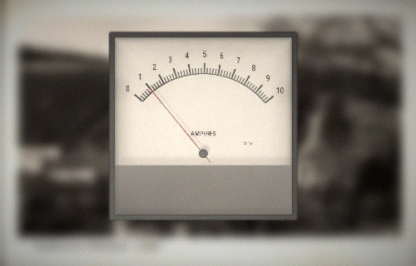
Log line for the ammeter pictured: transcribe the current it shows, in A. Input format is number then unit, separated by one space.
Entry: 1 A
